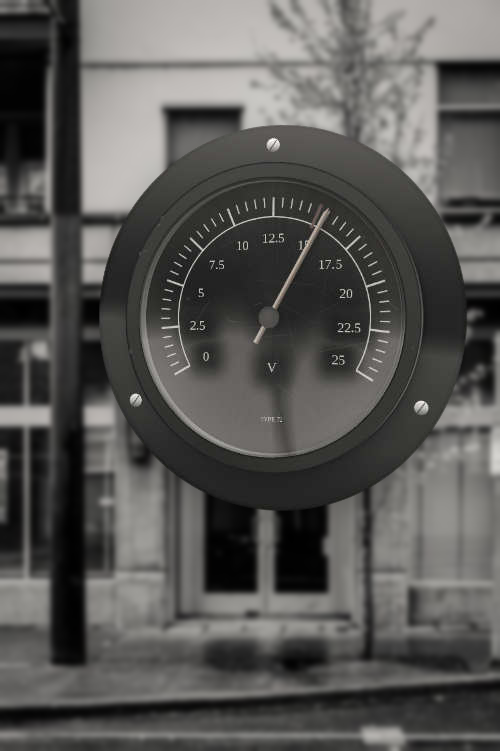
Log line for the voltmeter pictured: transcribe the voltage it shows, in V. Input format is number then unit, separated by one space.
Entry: 15.5 V
